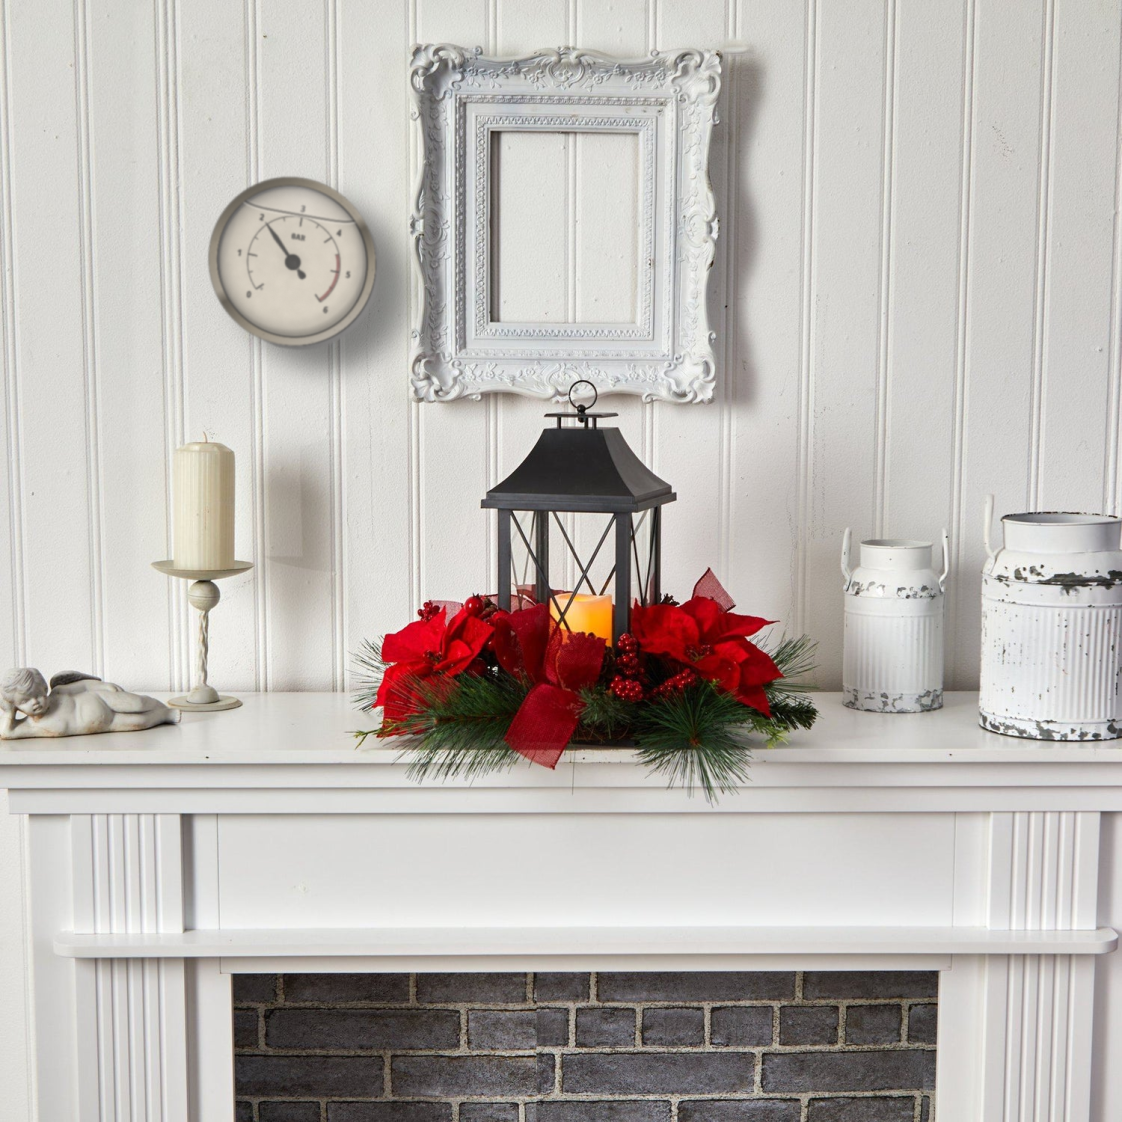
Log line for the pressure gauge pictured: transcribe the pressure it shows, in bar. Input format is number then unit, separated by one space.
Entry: 2 bar
